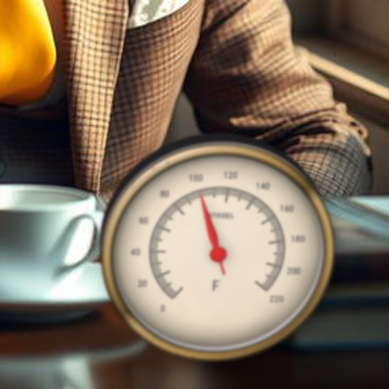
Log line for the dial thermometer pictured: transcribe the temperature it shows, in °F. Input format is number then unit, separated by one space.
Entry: 100 °F
